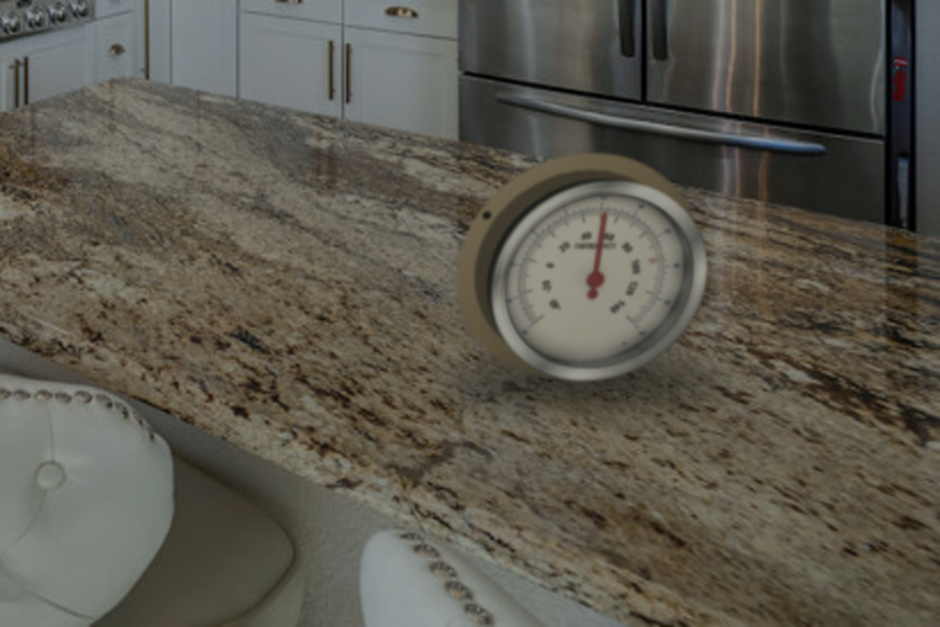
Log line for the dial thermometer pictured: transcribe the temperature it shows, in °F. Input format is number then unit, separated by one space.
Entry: 50 °F
